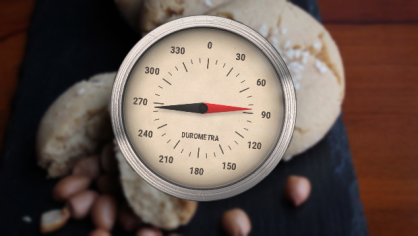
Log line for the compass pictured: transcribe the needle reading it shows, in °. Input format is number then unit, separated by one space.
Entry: 85 °
